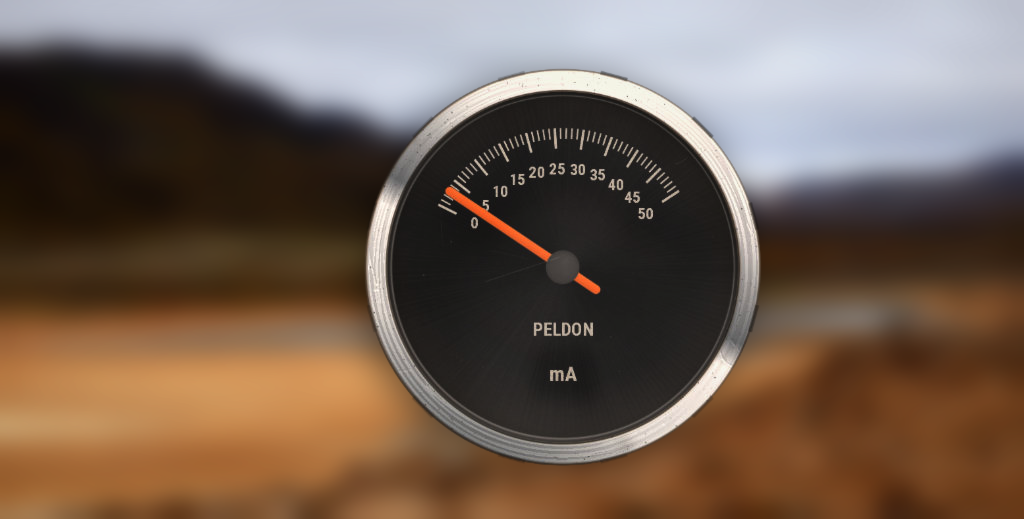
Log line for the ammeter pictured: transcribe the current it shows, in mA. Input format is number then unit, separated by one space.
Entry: 3 mA
